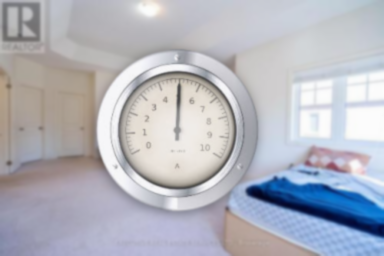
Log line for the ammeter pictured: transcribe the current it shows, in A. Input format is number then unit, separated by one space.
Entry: 5 A
